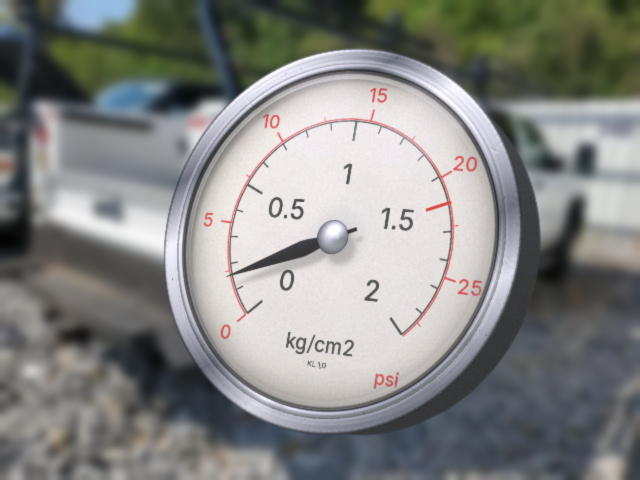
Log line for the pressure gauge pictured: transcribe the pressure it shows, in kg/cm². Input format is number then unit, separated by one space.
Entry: 0.15 kg/cm²
